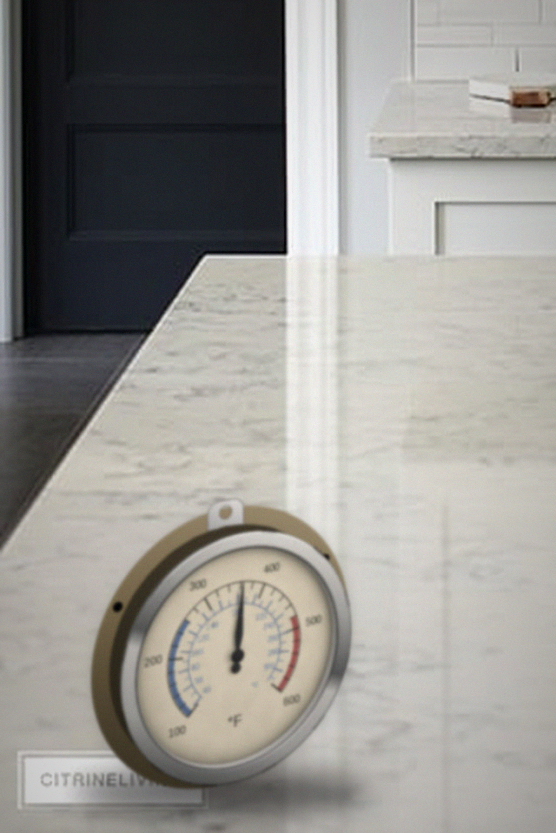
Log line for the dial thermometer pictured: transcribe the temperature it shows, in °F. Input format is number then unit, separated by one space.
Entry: 360 °F
